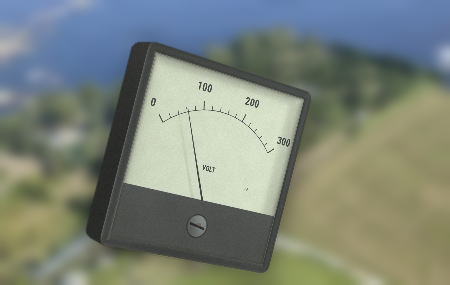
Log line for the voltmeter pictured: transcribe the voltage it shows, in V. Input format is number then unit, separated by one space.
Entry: 60 V
